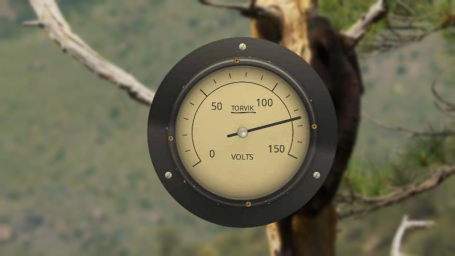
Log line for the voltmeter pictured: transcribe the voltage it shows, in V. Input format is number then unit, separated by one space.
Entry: 125 V
